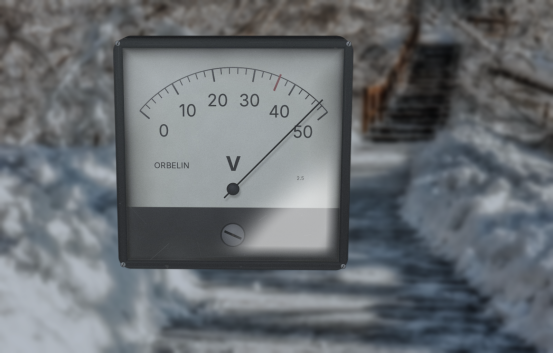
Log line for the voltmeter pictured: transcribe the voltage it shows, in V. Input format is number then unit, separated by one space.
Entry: 47 V
